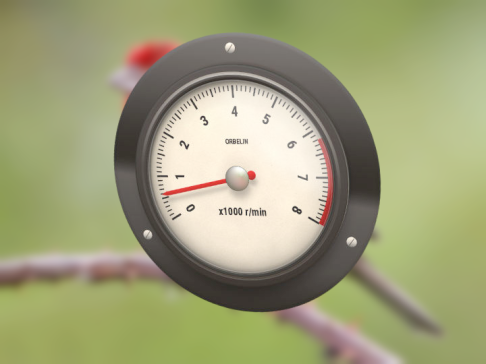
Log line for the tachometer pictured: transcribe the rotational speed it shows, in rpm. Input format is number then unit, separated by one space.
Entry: 600 rpm
